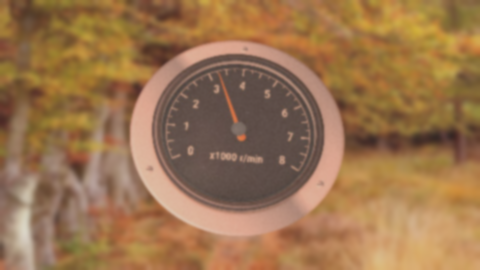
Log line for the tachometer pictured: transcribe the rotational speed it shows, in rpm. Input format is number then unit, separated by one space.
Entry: 3250 rpm
